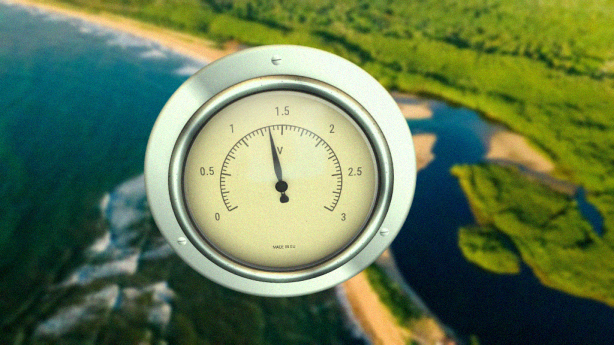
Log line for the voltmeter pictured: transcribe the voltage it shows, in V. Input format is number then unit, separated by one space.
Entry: 1.35 V
